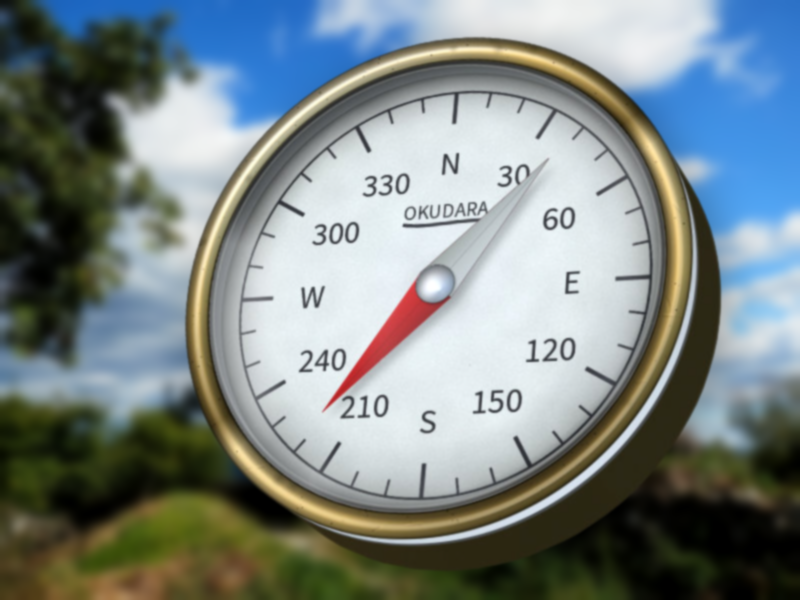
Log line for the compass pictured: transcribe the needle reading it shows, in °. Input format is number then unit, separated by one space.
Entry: 220 °
